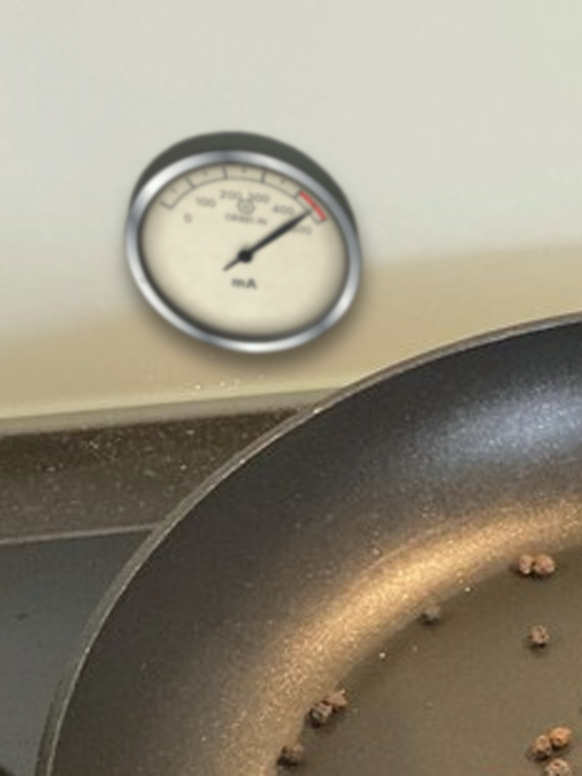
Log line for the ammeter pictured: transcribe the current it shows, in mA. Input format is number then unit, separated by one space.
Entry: 450 mA
